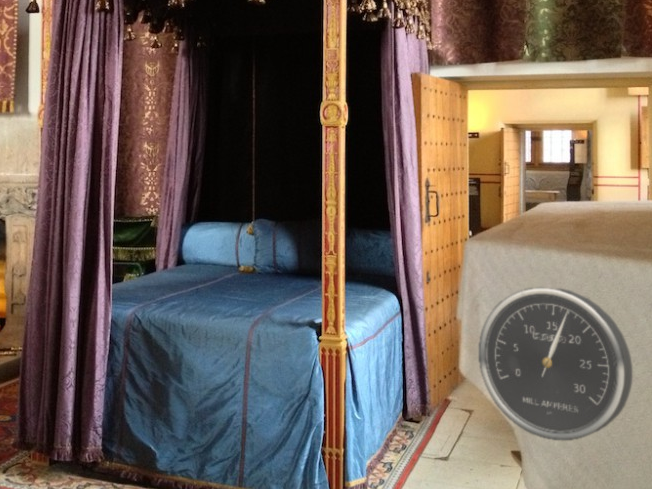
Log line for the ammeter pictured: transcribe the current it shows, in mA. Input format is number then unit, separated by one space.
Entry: 17 mA
